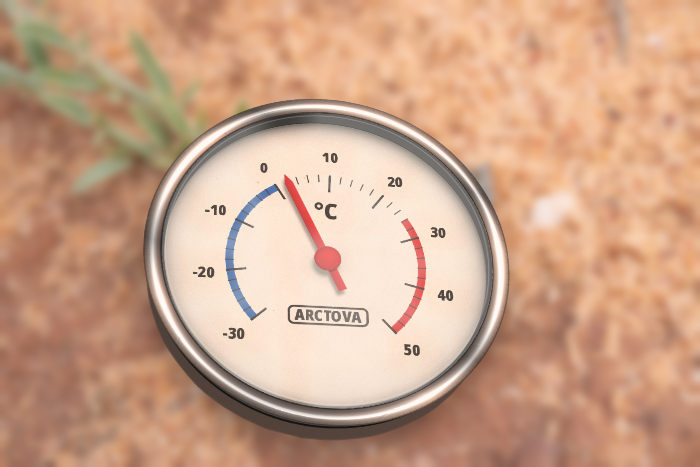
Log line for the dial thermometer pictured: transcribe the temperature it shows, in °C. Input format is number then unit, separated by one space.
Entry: 2 °C
